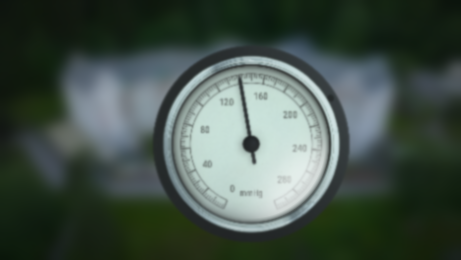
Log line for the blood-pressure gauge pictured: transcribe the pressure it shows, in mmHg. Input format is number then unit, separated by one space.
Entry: 140 mmHg
